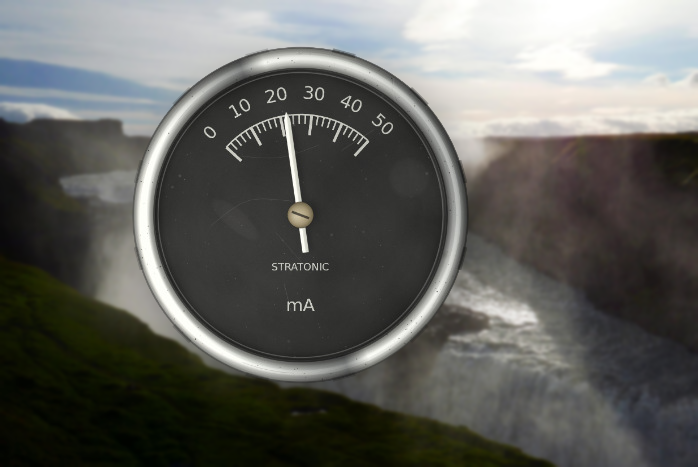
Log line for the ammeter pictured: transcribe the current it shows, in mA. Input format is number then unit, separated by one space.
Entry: 22 mA
